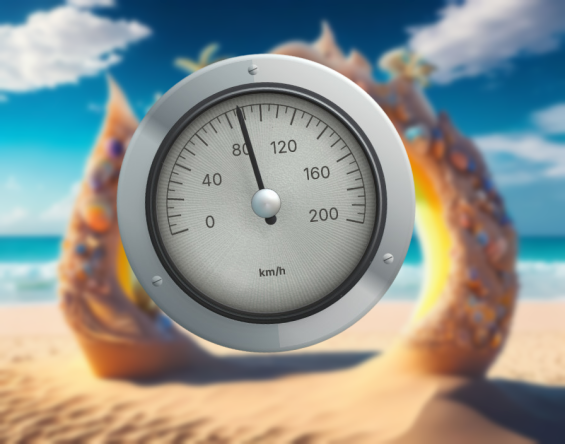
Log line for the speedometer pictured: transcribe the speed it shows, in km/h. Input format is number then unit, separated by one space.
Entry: 87.5 km/h
